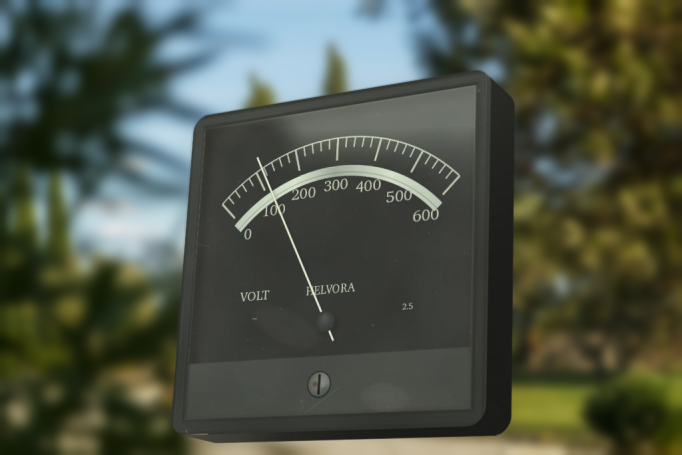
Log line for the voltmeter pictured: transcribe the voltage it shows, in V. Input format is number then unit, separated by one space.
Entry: 120 V
